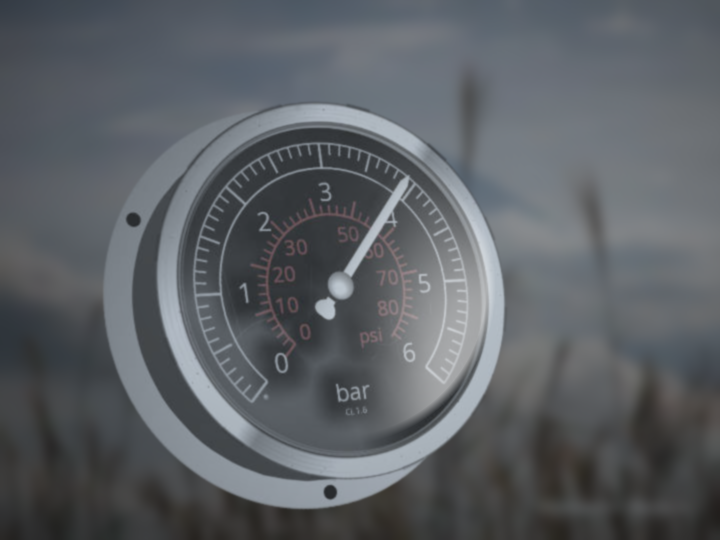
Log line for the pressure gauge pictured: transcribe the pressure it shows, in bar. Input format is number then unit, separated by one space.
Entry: 3.9 bar
